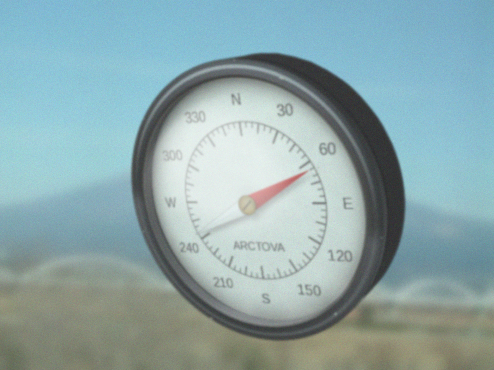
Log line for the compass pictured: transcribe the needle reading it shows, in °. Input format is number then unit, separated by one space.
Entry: 65 °
